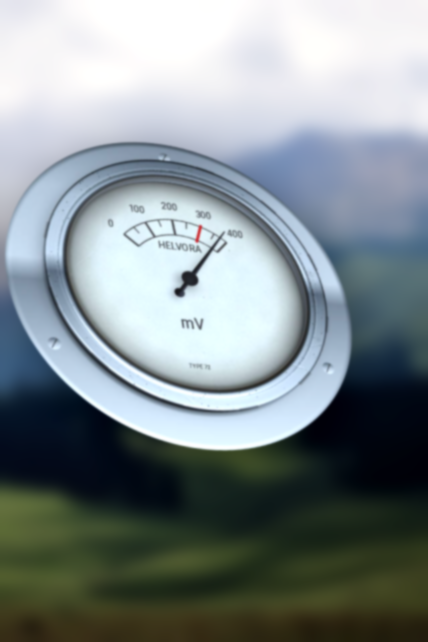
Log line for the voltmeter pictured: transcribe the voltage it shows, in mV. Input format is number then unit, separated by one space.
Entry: 375 mV
